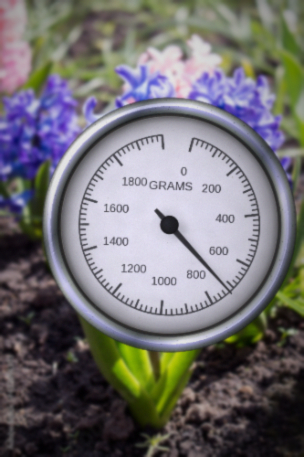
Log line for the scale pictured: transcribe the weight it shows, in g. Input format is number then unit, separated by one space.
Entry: 720 g
